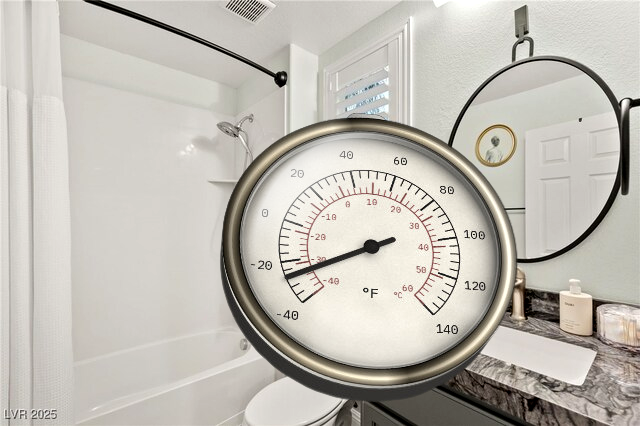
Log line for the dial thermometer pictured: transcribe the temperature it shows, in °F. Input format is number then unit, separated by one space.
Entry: -28 °F
